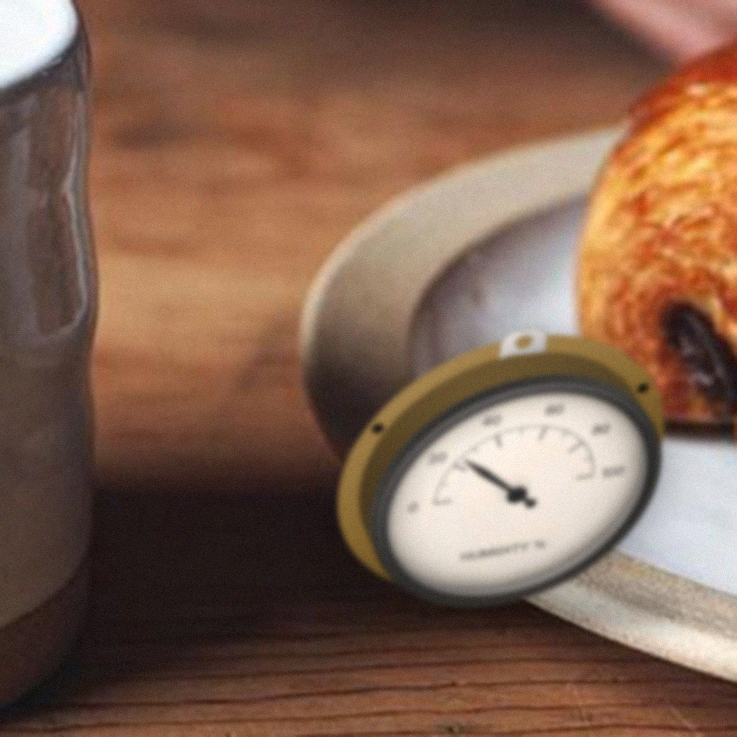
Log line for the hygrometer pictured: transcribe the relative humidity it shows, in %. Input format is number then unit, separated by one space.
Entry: 25 %
